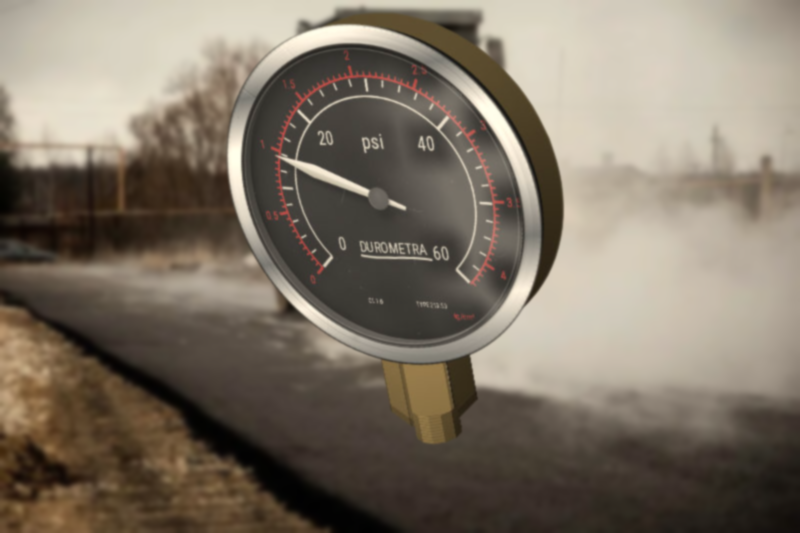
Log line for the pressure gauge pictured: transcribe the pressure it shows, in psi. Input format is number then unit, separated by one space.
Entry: 14 psi
